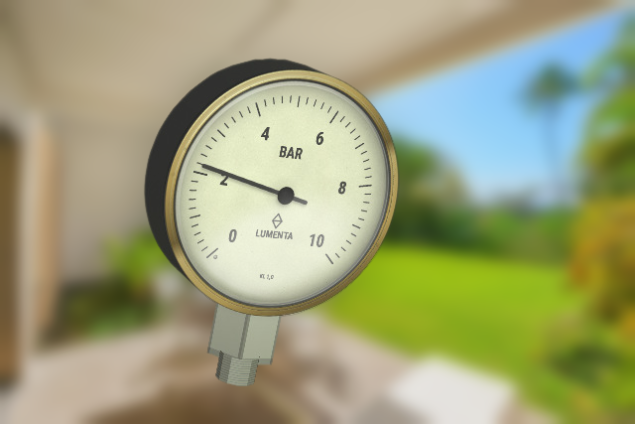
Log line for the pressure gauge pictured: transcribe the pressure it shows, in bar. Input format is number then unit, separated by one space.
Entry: 2.2 bar
